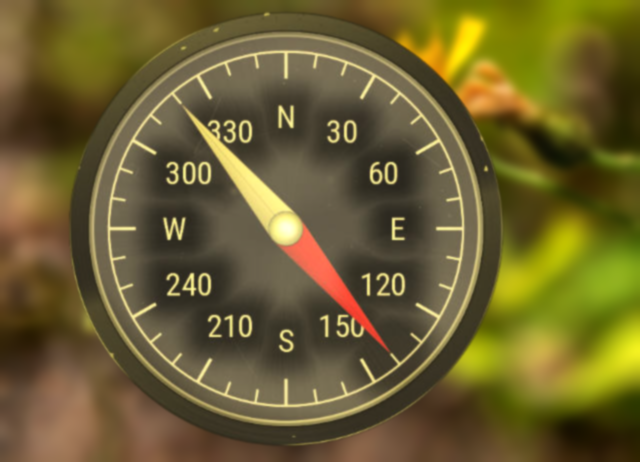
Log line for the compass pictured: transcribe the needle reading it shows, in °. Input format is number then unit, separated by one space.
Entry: 140 °
